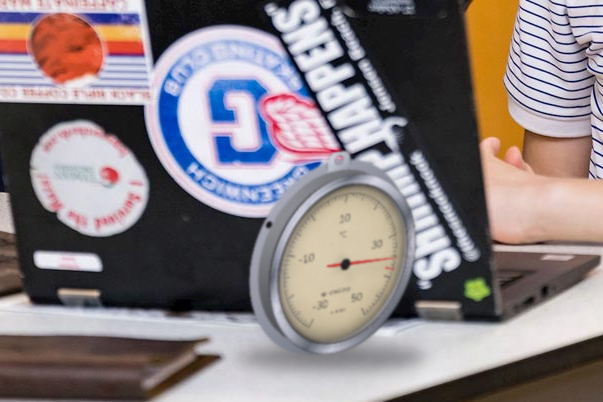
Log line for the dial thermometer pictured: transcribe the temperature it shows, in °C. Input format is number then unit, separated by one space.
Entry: 35 °C
